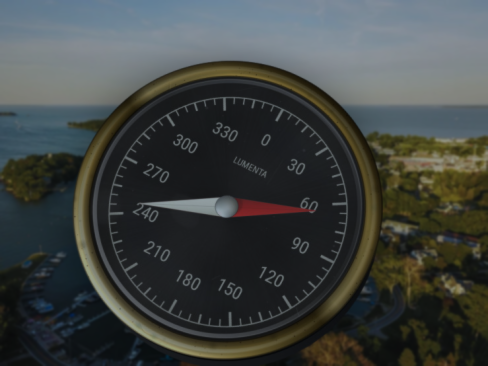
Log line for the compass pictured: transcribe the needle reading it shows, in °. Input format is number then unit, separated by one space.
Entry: 65 °
